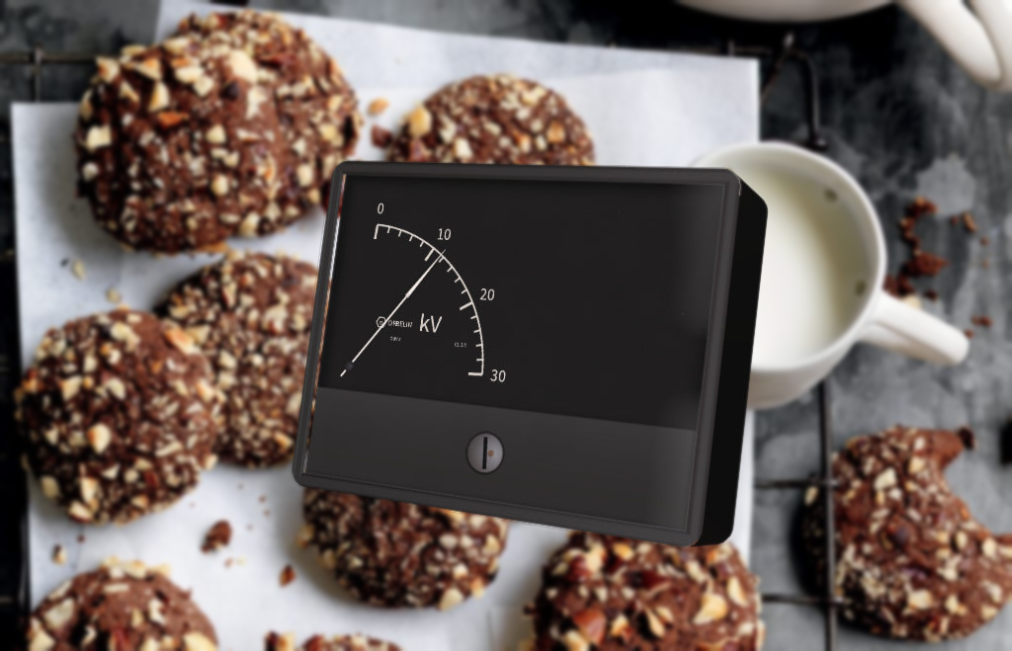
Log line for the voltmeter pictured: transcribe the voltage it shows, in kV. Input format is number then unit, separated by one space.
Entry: 12 kV
